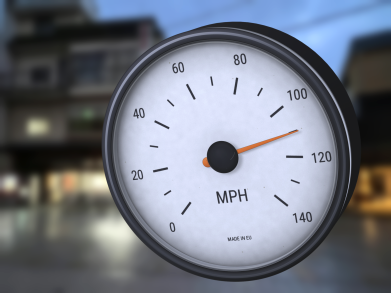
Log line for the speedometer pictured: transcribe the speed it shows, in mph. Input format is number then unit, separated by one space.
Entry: 110 mph
